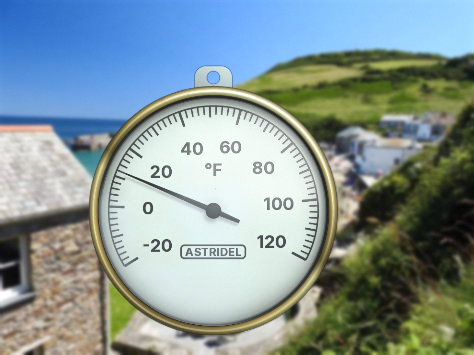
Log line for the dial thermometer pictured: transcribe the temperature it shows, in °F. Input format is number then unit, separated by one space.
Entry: 12 °F
